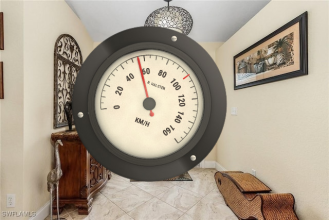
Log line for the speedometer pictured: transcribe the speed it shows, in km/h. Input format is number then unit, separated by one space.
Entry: 55 km/h
